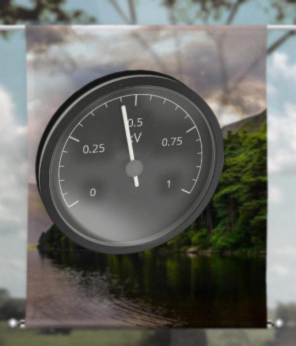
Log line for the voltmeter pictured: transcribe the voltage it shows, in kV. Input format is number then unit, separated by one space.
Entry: 0.45 kV
